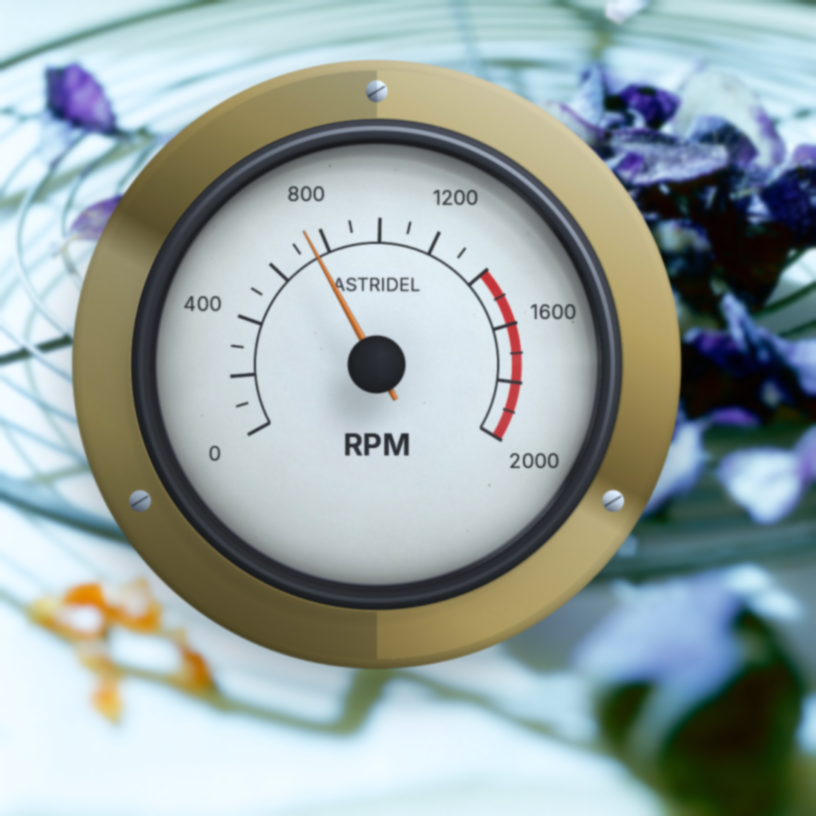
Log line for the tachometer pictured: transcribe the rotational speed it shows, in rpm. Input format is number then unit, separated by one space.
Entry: 750 rpm
